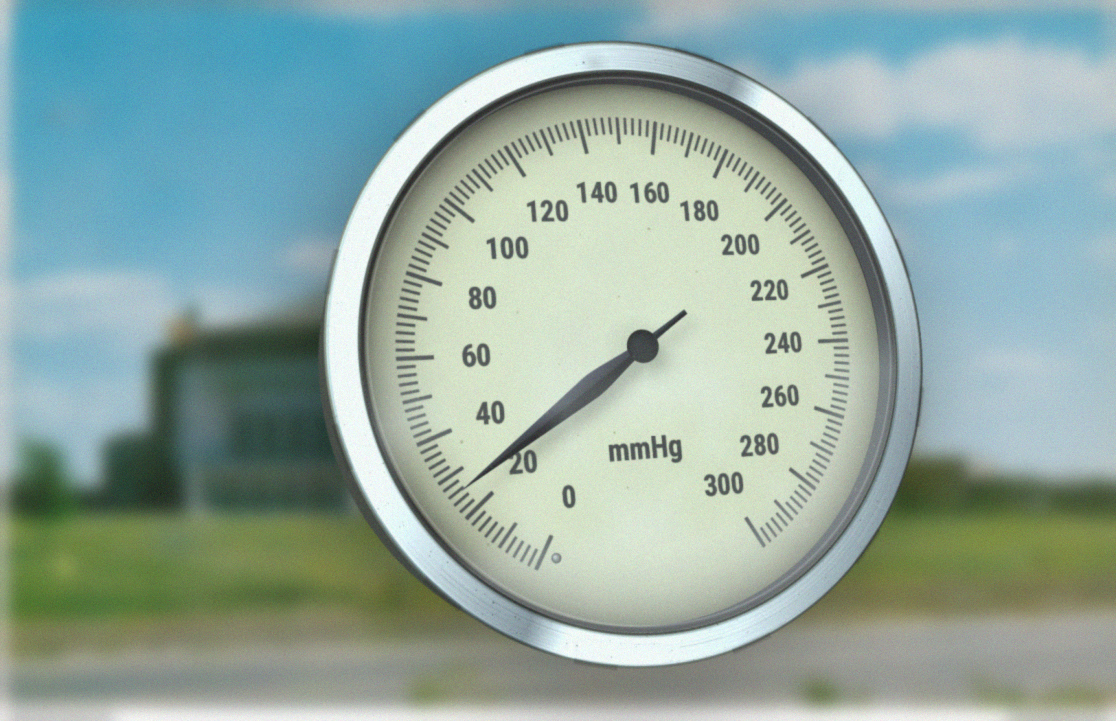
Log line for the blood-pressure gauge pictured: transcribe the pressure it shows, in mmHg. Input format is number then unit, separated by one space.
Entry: 26 mmHg
